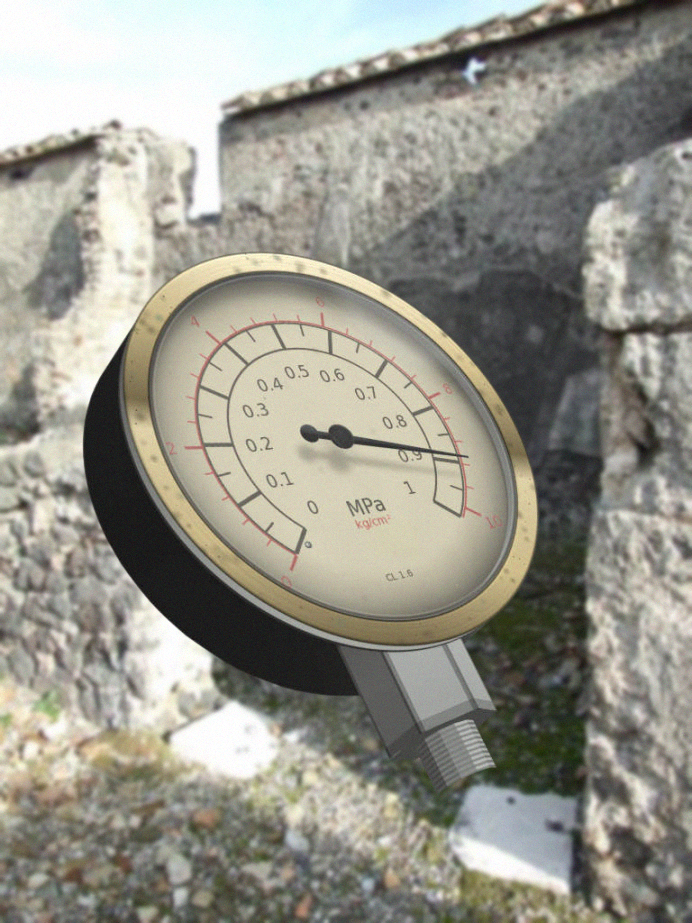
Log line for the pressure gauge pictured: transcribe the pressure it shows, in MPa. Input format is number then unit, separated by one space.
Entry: 0.9 MPa
